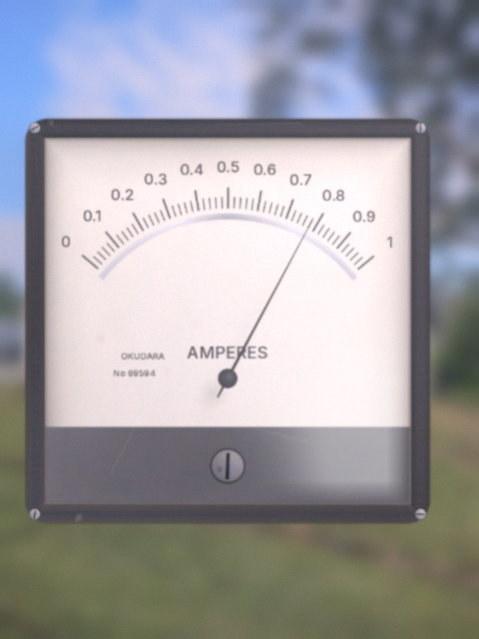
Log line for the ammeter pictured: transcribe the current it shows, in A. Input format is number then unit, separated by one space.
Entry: 0.78 A
